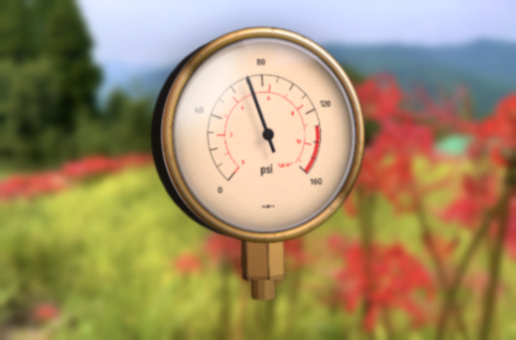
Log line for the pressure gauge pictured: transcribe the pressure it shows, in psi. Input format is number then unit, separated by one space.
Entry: 70 psi
